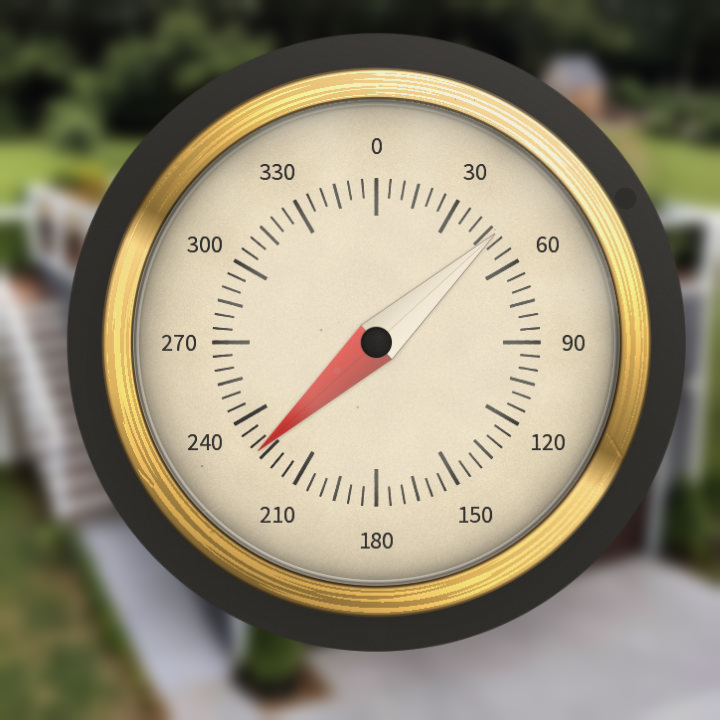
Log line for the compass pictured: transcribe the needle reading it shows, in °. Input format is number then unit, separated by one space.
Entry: 227.5 °
